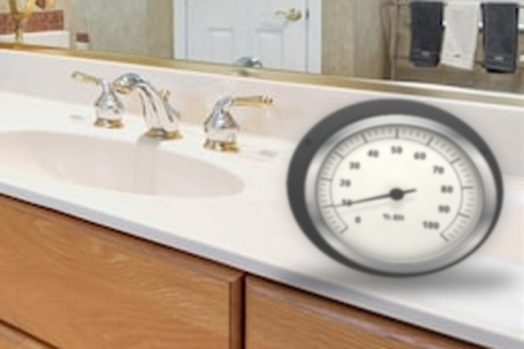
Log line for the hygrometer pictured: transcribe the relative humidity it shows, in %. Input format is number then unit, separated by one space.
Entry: 10 %
